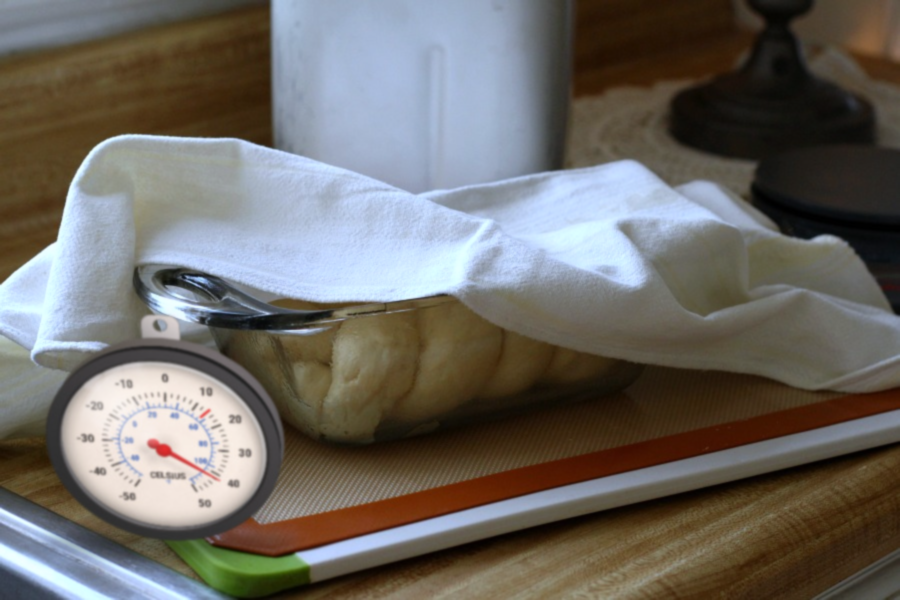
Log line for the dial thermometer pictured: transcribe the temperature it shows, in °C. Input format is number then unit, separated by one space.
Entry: 40 °C
